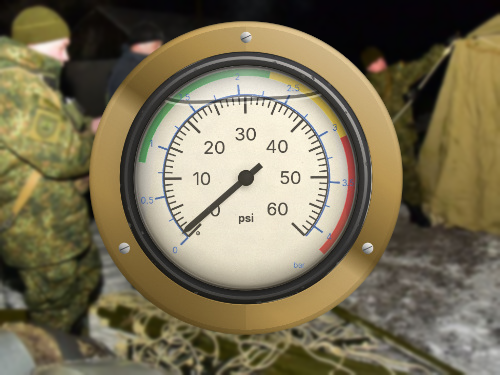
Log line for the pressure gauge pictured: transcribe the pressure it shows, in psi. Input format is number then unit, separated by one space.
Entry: 1 psi
